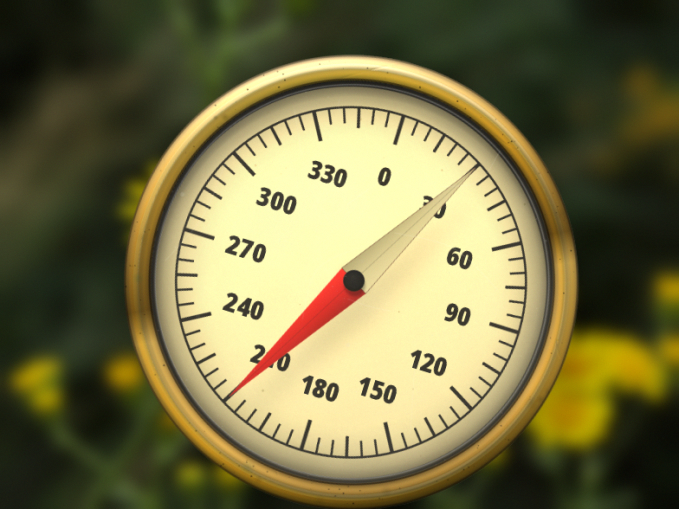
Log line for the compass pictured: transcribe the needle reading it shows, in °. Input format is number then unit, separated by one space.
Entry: 210 °
